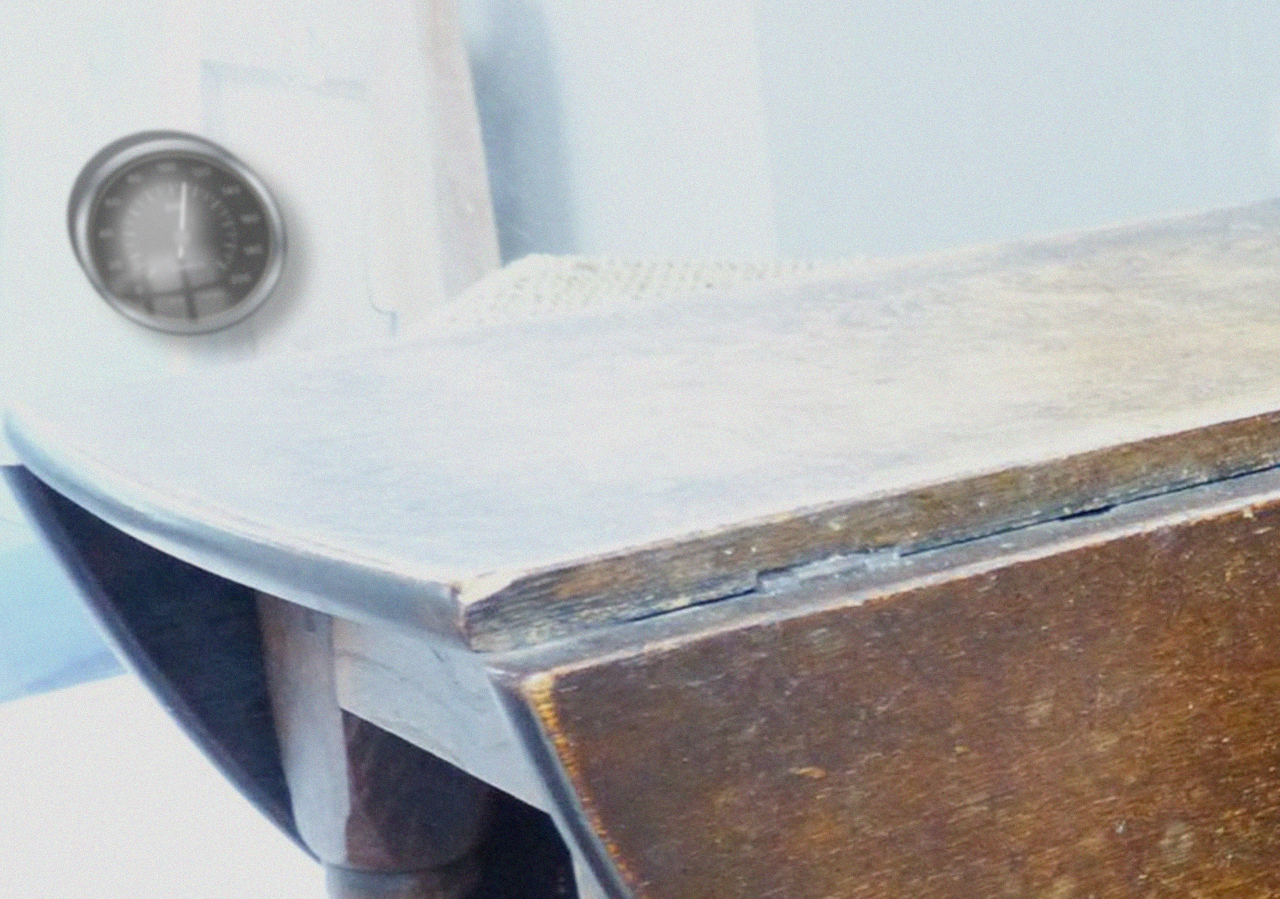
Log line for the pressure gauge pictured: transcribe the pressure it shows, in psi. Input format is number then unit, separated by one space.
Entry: 110 psi
